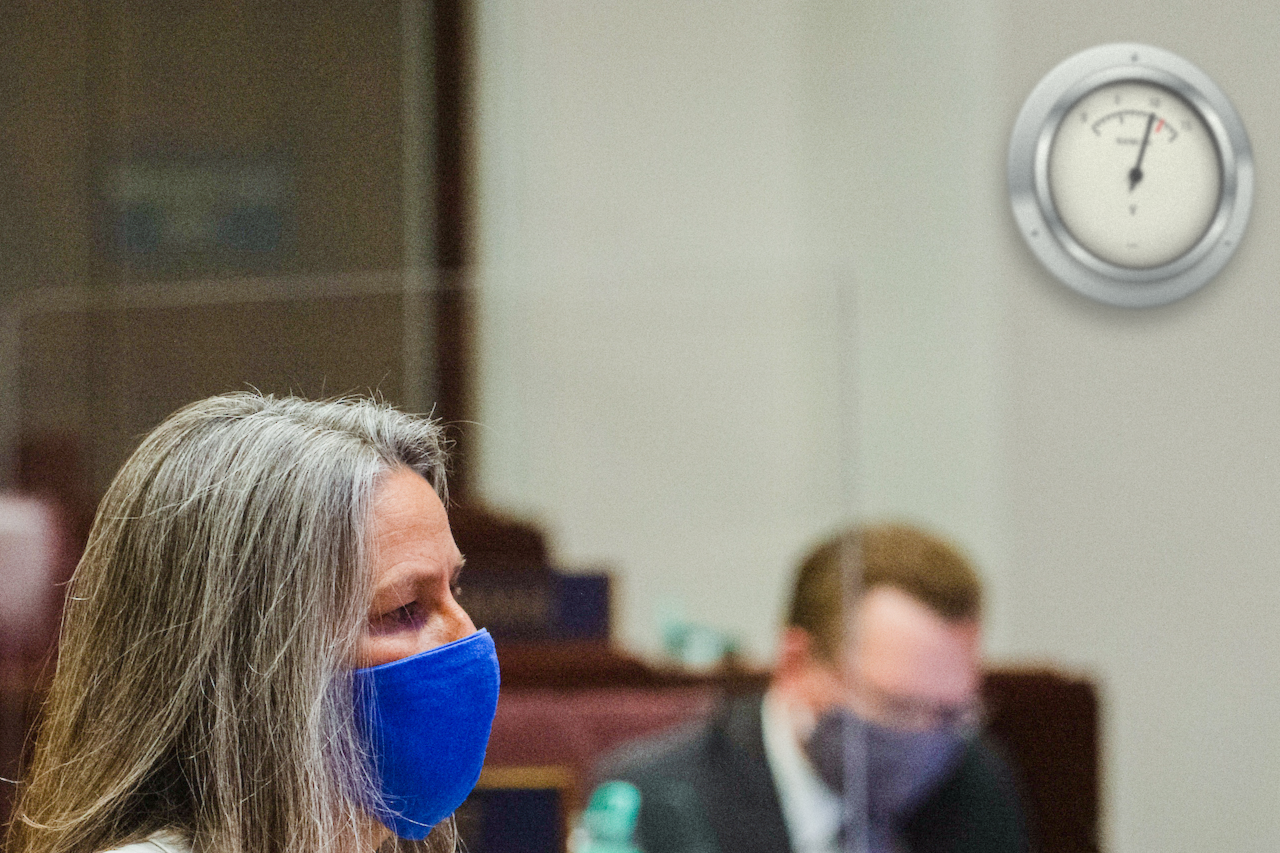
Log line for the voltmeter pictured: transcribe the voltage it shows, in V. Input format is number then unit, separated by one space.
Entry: 10 V
